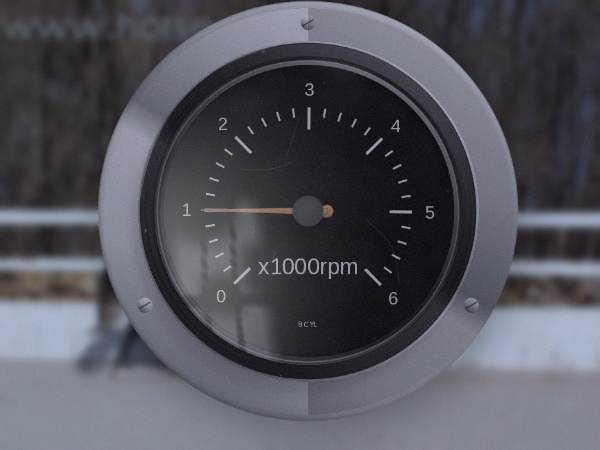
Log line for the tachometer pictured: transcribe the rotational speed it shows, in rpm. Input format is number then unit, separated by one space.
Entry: 1000 rpm
